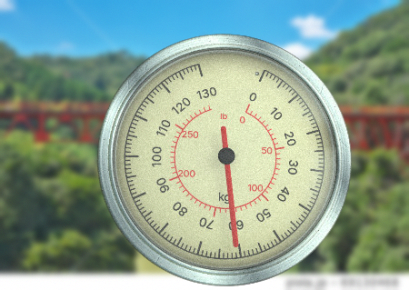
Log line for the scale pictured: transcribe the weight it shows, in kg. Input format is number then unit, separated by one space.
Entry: 61 kg
